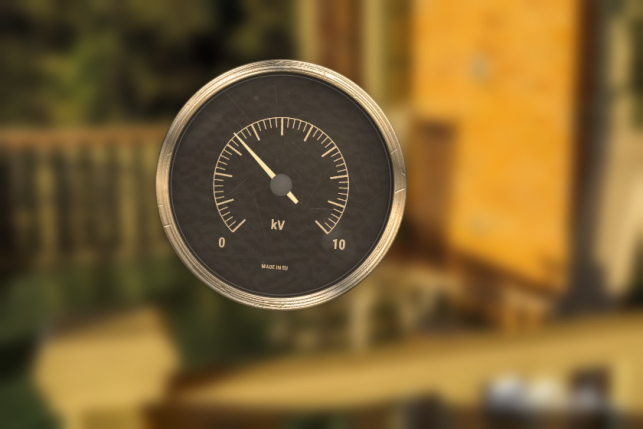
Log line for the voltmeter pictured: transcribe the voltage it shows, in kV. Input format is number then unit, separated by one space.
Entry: 3.4 kV
